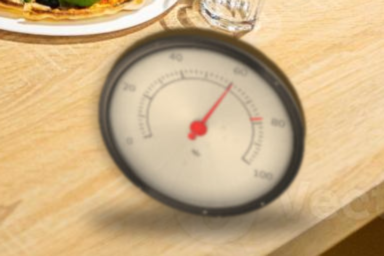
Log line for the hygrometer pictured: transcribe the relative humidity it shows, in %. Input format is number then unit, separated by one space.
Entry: 60 %
